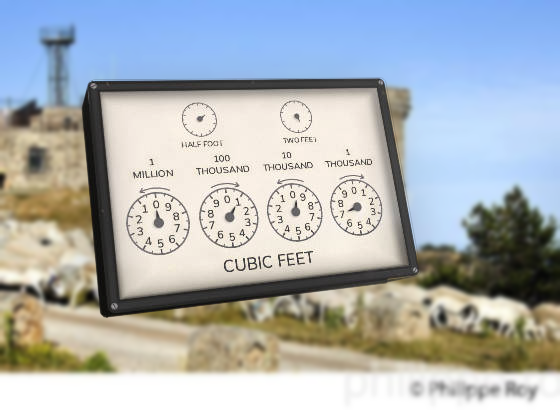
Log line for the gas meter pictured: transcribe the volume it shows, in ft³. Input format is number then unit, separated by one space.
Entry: 9700 ft³
